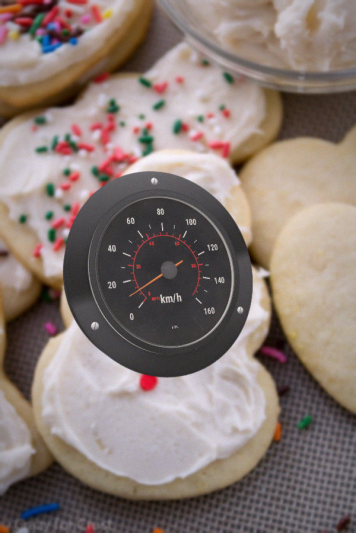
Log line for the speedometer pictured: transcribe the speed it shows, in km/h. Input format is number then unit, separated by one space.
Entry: 10 km/h
